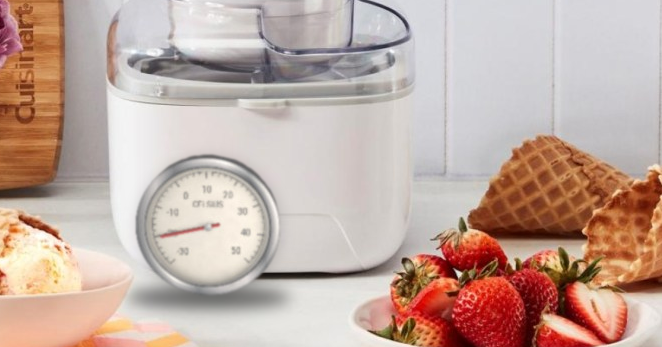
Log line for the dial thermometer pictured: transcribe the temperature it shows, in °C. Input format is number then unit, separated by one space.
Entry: -20 °C
